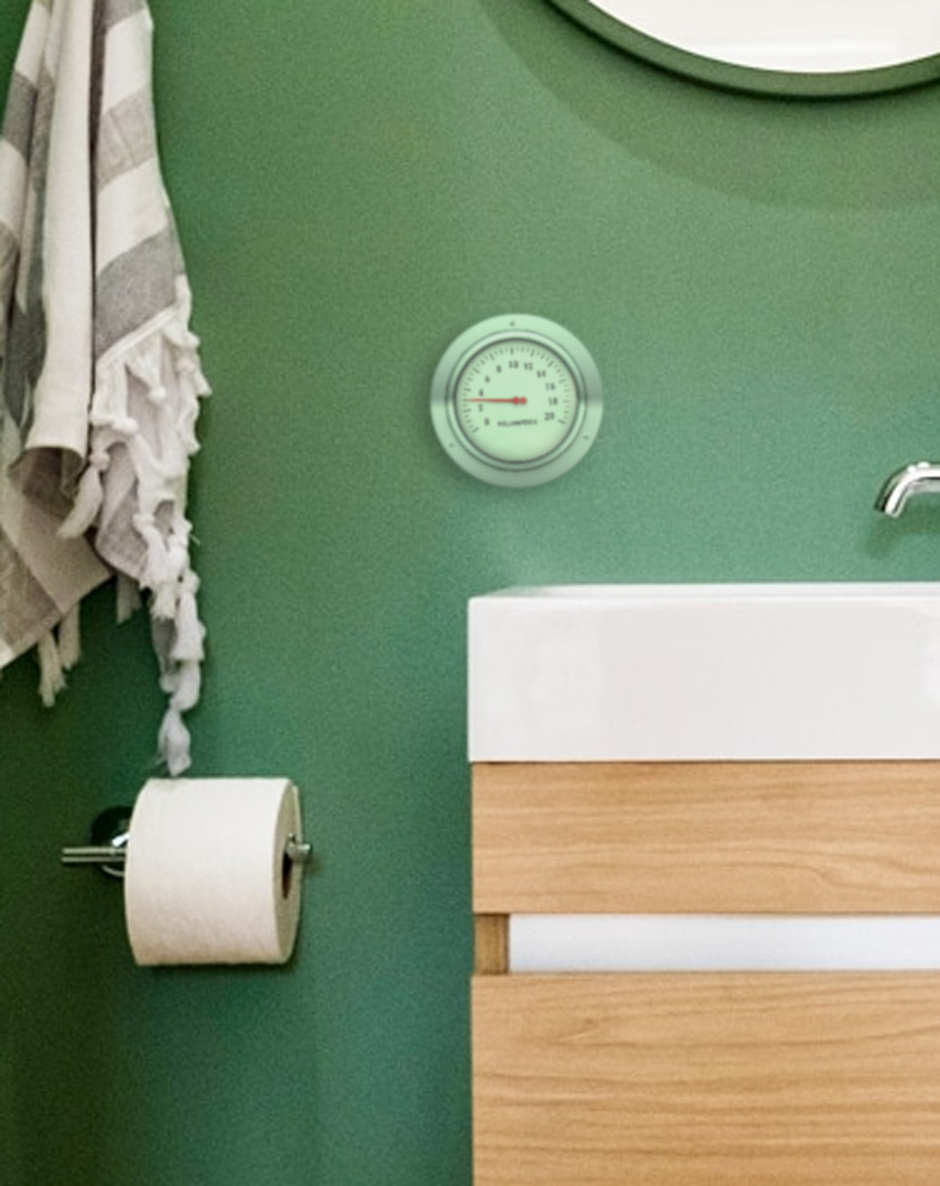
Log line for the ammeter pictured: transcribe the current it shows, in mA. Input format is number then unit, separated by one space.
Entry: 3 mA
